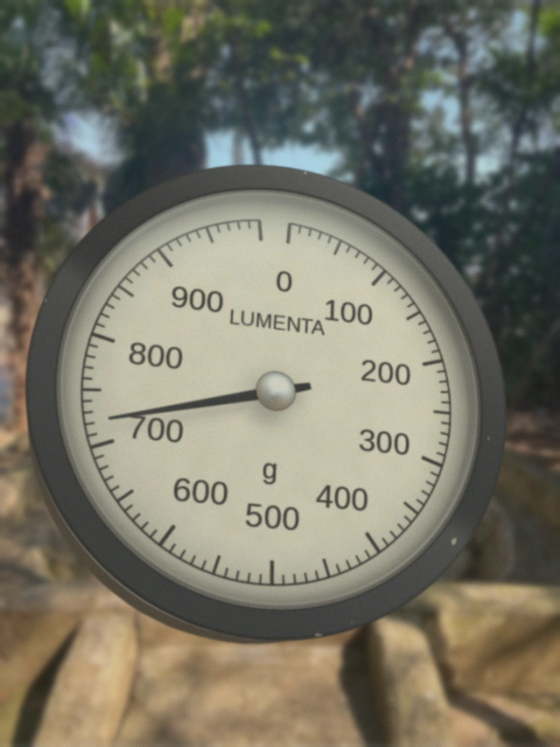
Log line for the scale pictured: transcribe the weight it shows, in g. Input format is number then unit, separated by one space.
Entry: 720 g
